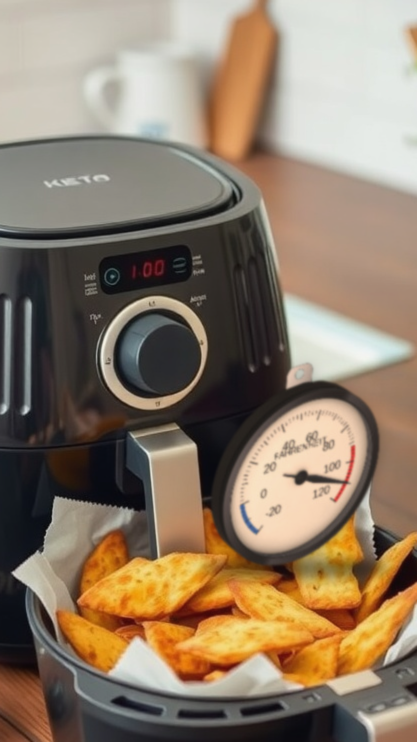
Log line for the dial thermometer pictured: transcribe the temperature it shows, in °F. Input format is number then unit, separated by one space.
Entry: 110 °F
